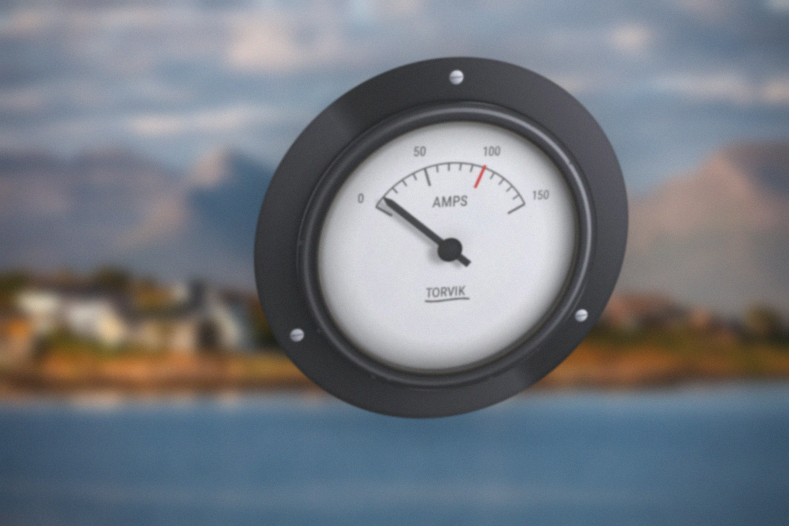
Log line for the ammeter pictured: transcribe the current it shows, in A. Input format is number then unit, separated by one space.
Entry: 10 A
